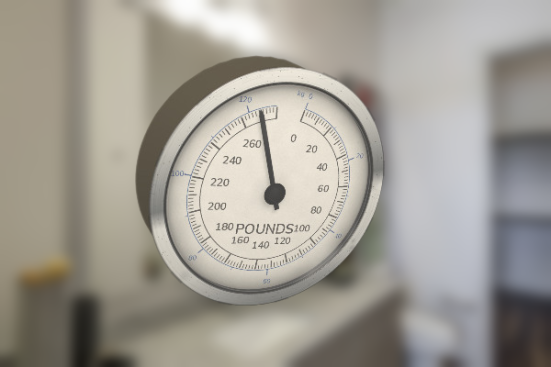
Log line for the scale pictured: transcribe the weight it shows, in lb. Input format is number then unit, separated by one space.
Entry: 270 lb
